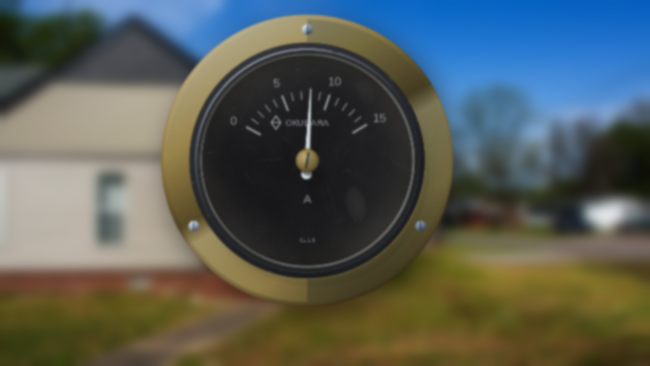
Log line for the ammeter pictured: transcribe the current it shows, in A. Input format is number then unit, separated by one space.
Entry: 8 A
